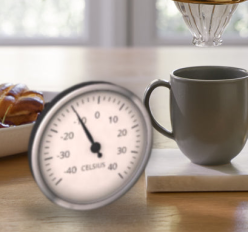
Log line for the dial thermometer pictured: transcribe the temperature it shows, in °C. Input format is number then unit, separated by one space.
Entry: -10 °C
